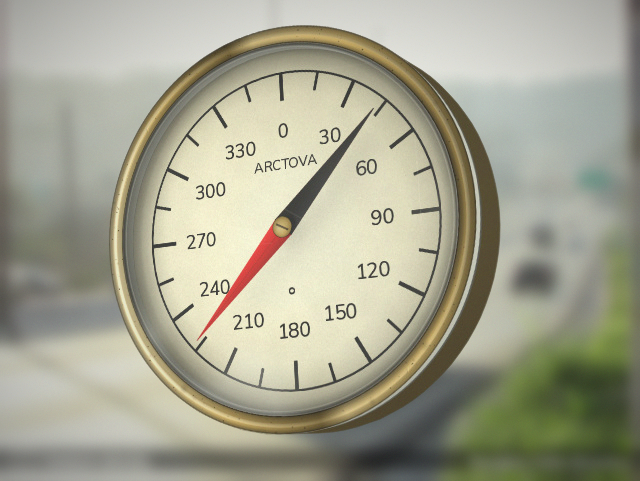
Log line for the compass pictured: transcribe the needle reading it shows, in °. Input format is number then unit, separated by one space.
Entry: 225 °
